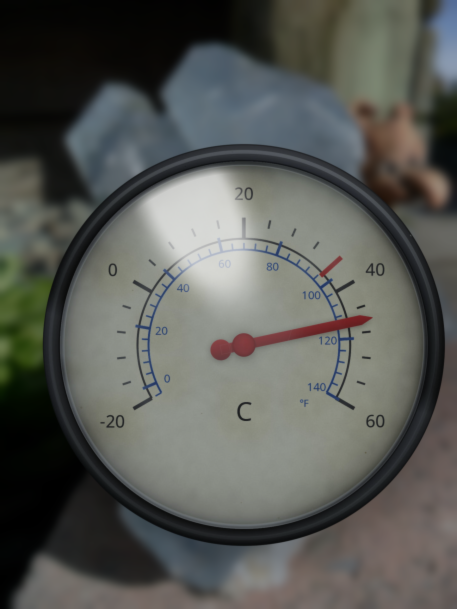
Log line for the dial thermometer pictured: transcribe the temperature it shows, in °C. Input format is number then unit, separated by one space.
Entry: 46 °C
